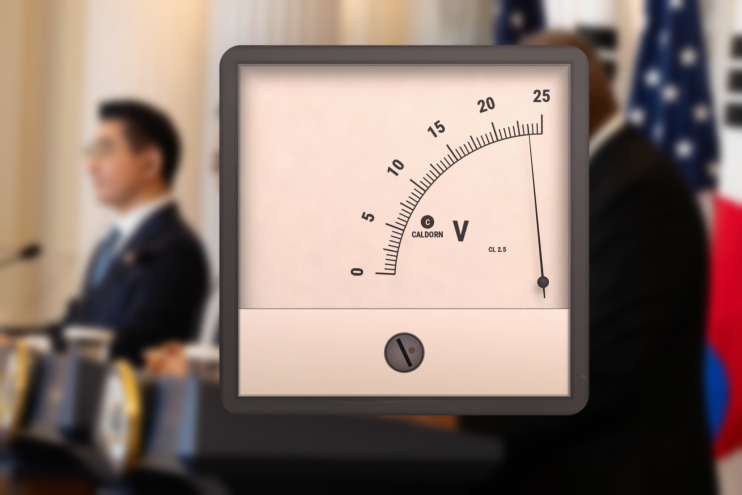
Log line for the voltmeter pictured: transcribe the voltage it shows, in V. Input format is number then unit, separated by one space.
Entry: 23.5 V
